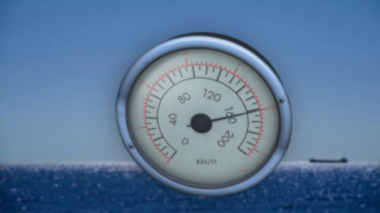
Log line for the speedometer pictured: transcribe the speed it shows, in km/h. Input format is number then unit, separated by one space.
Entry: 160 km/h
